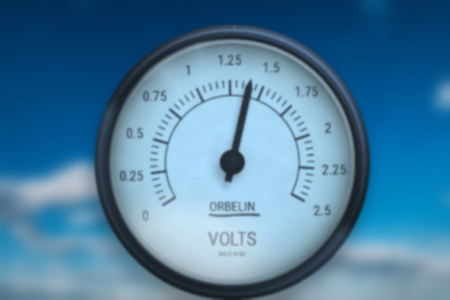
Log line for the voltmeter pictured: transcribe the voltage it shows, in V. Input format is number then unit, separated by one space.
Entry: 1.4 V
